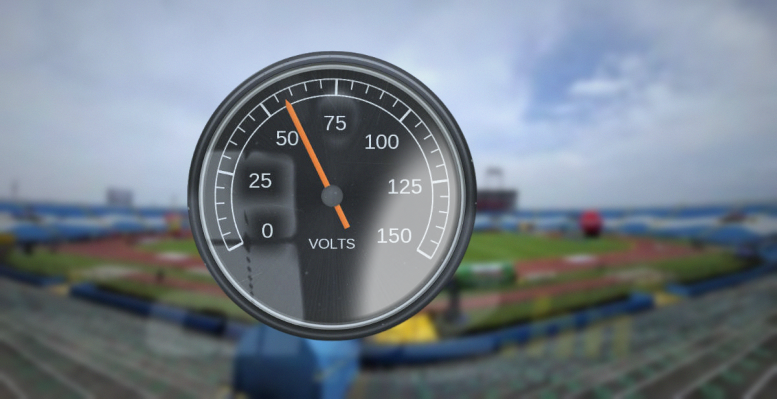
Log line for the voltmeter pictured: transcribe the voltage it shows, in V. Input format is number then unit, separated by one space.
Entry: 57.5 V
